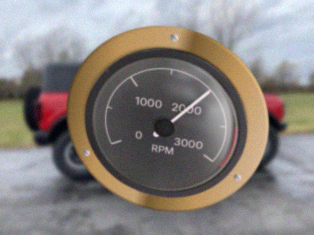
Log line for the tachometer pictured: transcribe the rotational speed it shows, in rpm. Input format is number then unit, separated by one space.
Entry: 2000 rpm
